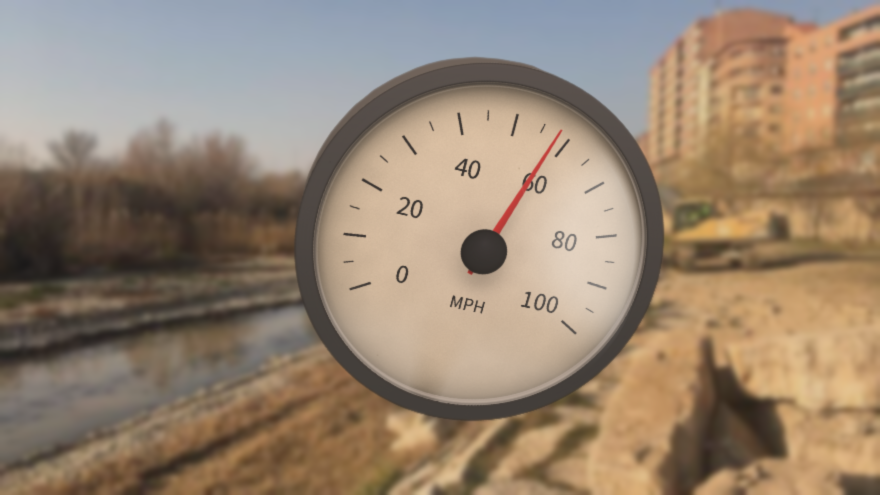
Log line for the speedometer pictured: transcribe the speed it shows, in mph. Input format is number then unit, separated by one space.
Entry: 57.5 mph
